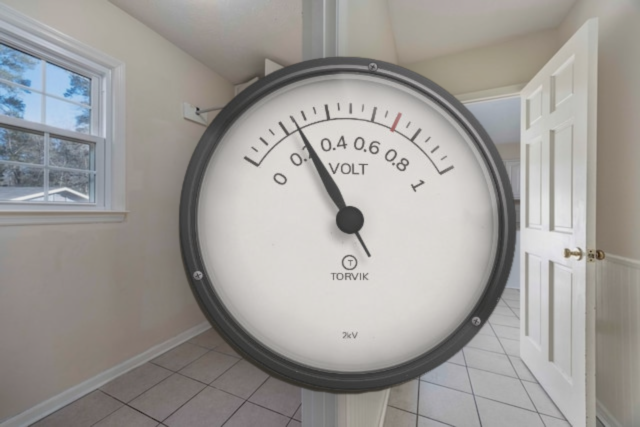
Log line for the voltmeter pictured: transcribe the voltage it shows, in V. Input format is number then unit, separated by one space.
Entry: 0.25 V
